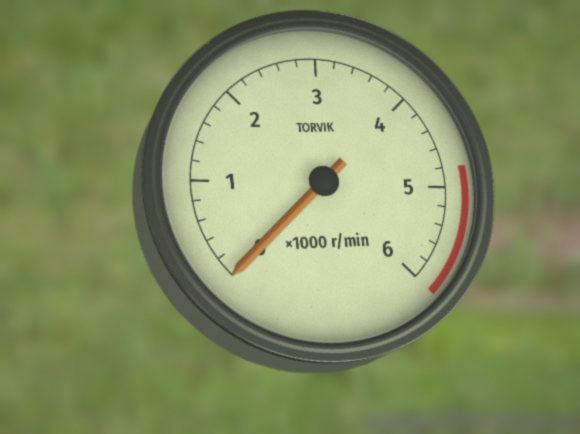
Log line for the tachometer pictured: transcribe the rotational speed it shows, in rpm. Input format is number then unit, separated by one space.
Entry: 0 rpm
